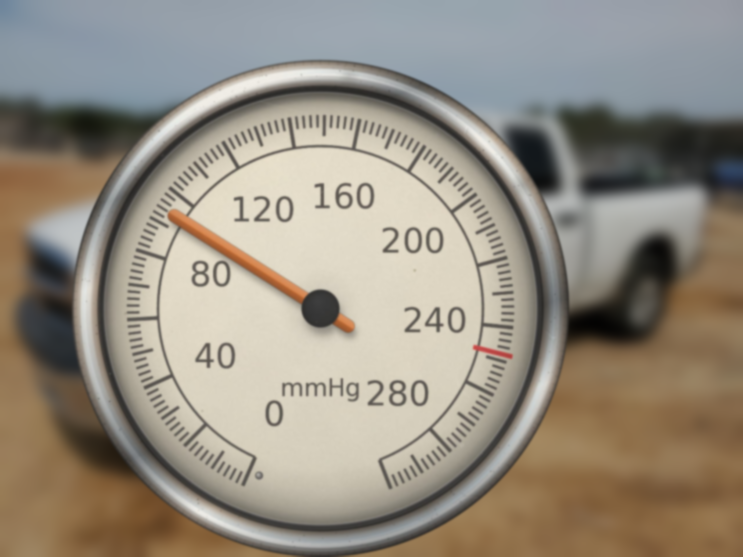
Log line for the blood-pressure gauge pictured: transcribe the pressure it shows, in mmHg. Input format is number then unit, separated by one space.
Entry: 94 mmHg
